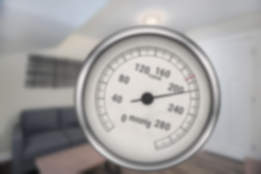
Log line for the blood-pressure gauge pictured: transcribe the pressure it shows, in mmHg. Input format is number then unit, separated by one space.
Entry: 210 mmHg
